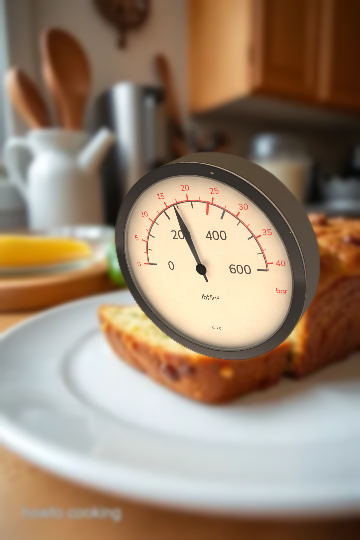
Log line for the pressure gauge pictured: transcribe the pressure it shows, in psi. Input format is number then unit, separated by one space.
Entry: 250 psi
